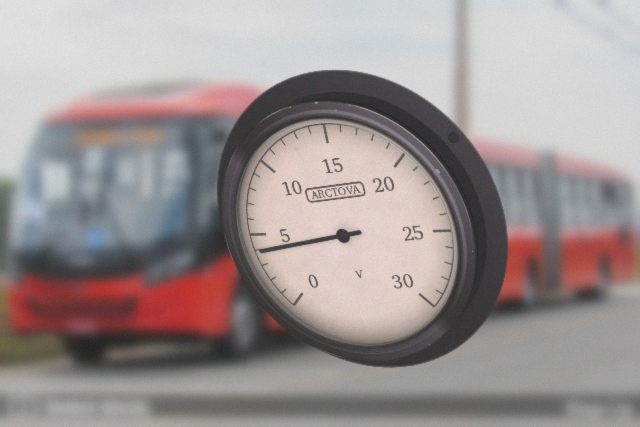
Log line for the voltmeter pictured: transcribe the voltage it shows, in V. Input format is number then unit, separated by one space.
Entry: 4 V
